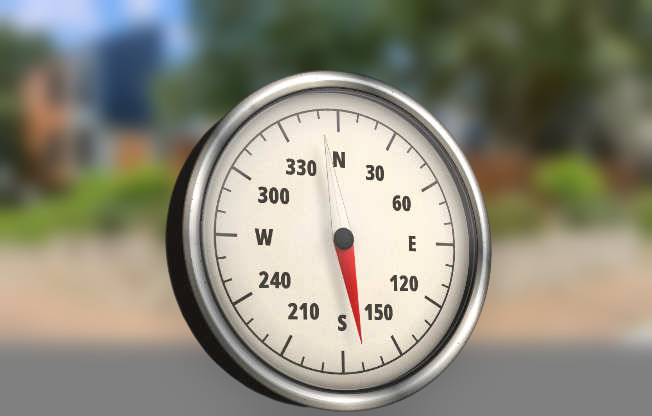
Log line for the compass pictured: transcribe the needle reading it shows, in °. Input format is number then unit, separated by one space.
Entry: 170 °
